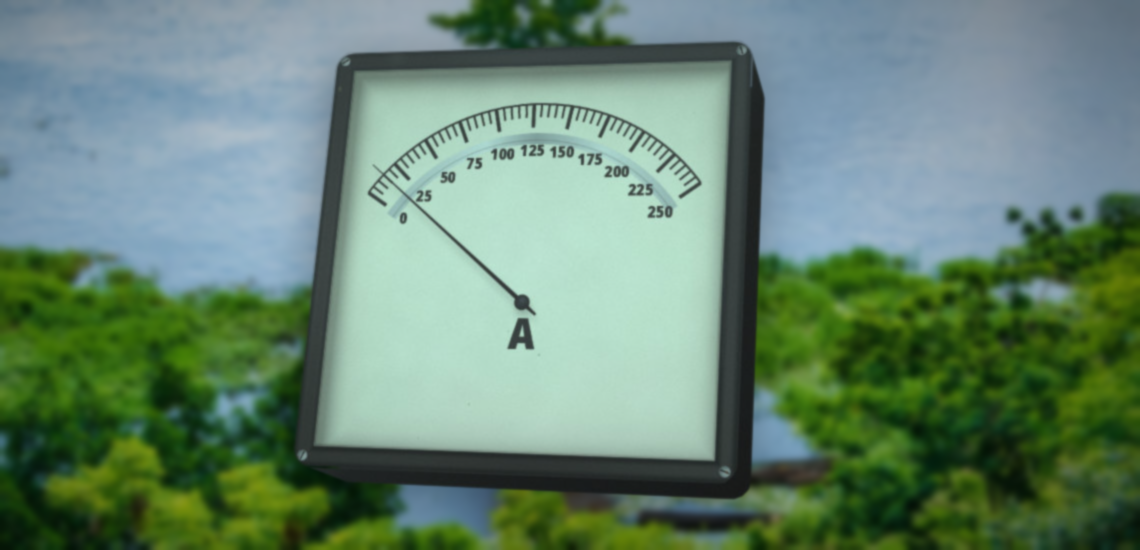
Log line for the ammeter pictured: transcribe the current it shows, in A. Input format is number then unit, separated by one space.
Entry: 15 A
